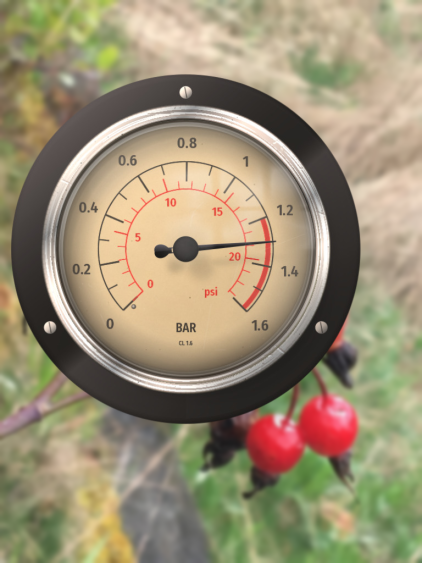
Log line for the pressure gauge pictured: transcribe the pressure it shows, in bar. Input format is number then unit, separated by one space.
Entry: 1.3 bar
